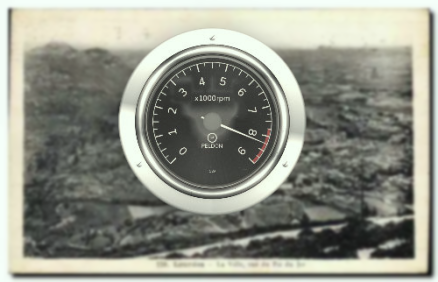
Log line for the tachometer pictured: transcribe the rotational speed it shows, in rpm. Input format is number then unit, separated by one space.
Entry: 8250 rpm
